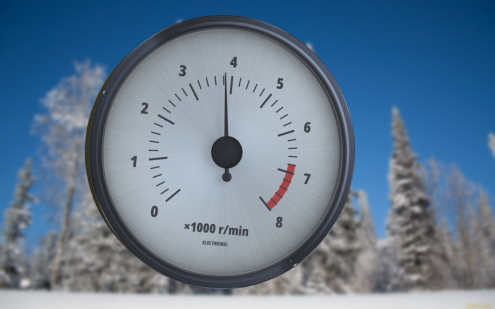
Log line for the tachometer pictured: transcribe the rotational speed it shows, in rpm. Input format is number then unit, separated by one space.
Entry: 3800 rpm
